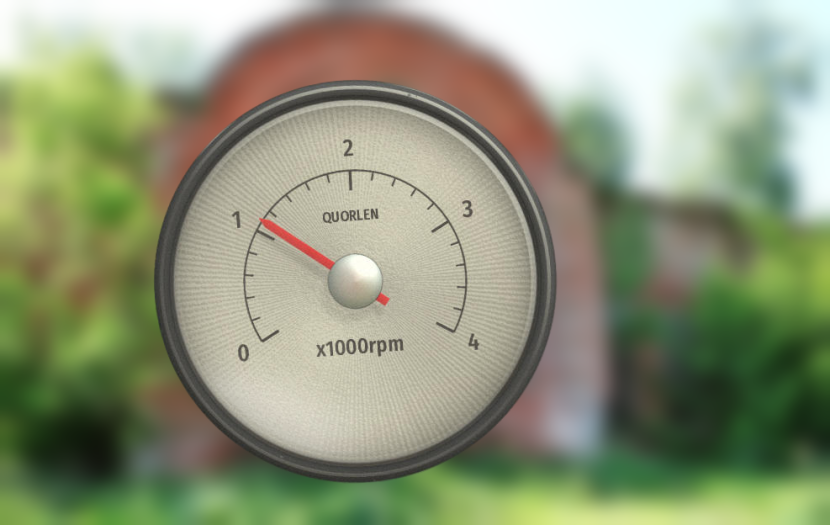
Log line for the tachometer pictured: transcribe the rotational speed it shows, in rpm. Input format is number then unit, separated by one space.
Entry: 1100 rpm
